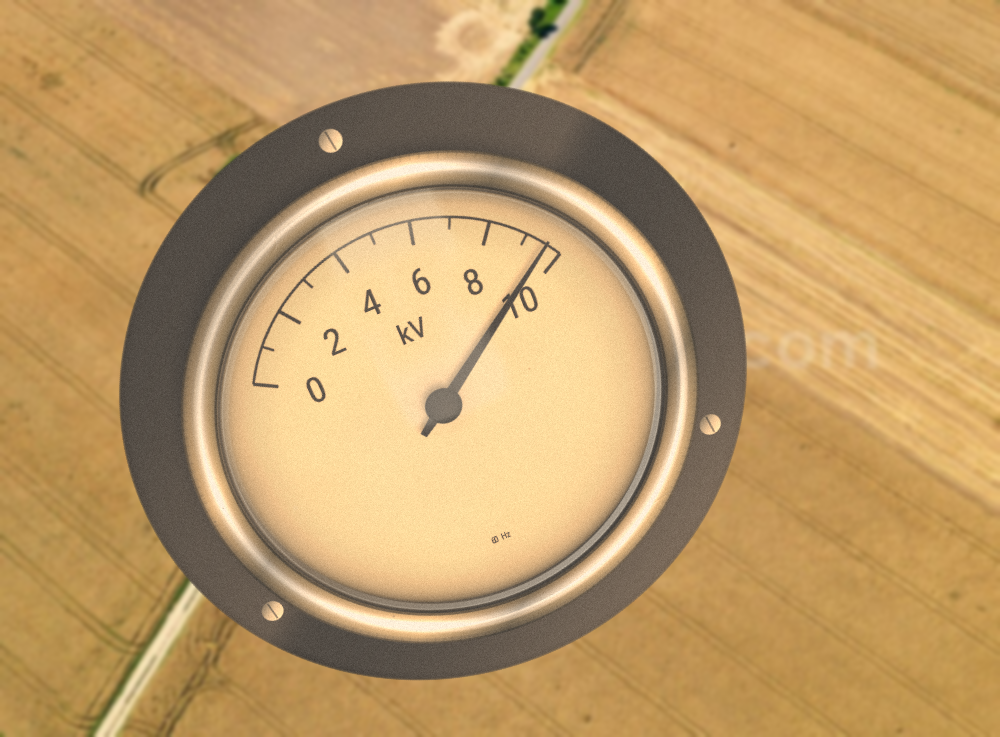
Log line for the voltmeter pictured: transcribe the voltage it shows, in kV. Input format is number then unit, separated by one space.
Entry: 9.5 kV
